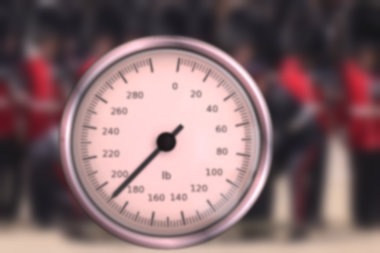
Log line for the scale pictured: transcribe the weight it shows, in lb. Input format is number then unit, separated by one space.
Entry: 190 lb
